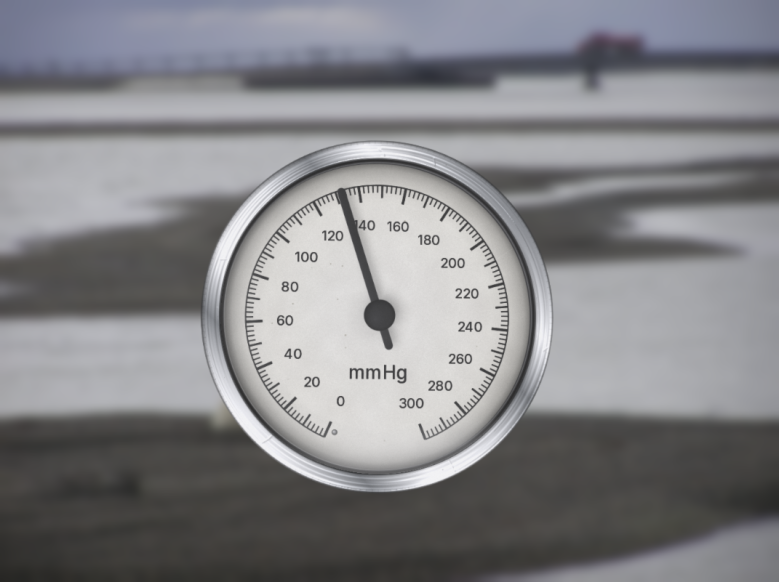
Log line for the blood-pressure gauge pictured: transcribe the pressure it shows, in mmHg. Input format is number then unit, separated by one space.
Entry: 132 mmHg
